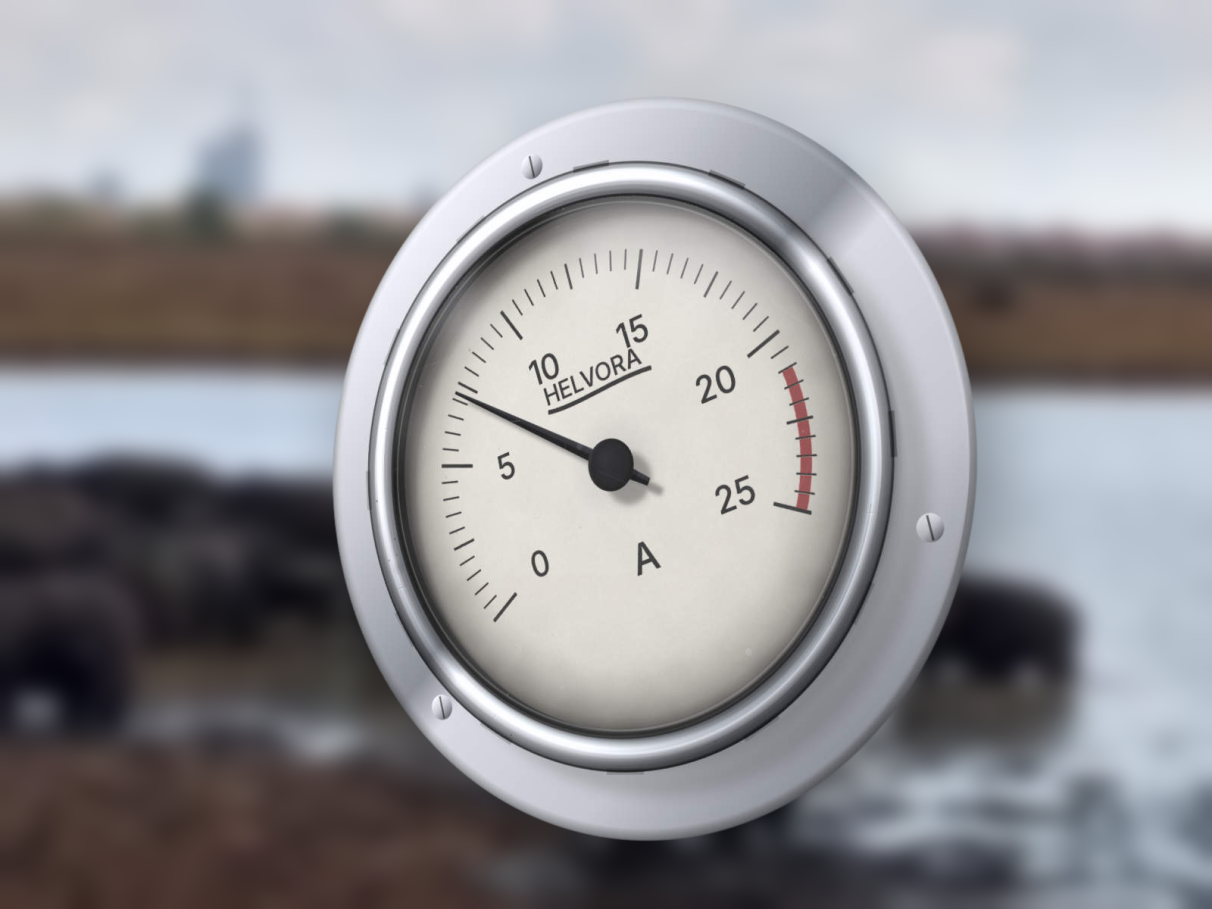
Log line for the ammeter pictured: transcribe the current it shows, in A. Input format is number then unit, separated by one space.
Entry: 7.25 A
